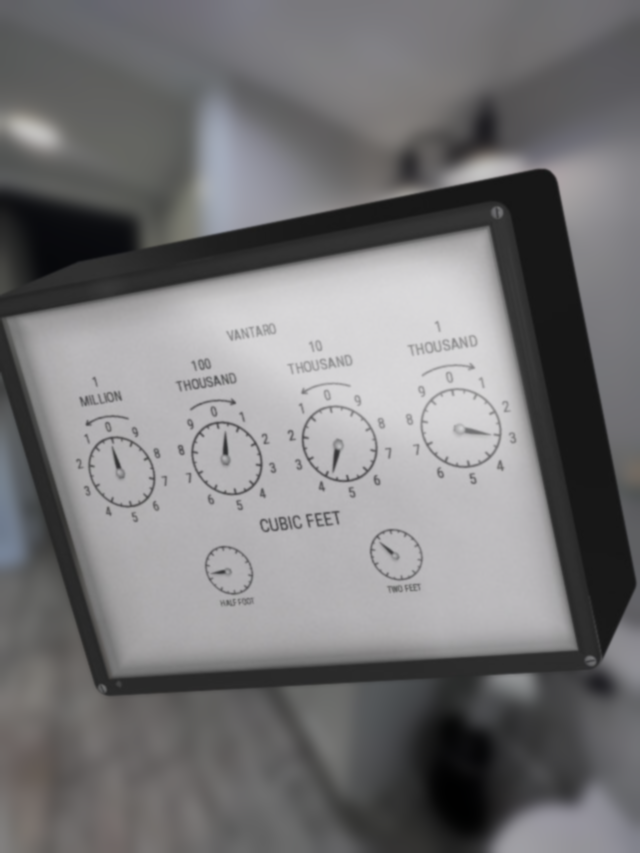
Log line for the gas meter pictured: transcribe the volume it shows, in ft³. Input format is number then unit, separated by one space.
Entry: 4300 ft³
